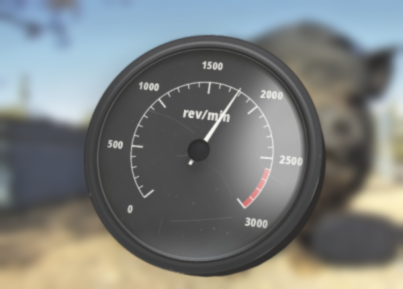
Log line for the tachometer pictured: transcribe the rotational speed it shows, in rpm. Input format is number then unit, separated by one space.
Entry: 1800 rpm
